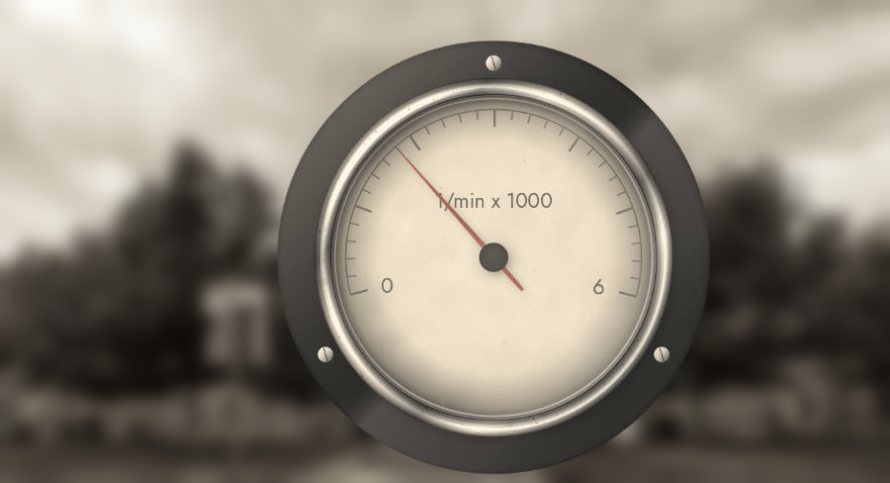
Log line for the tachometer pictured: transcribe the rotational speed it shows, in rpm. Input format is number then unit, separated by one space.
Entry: 1800 rpm
